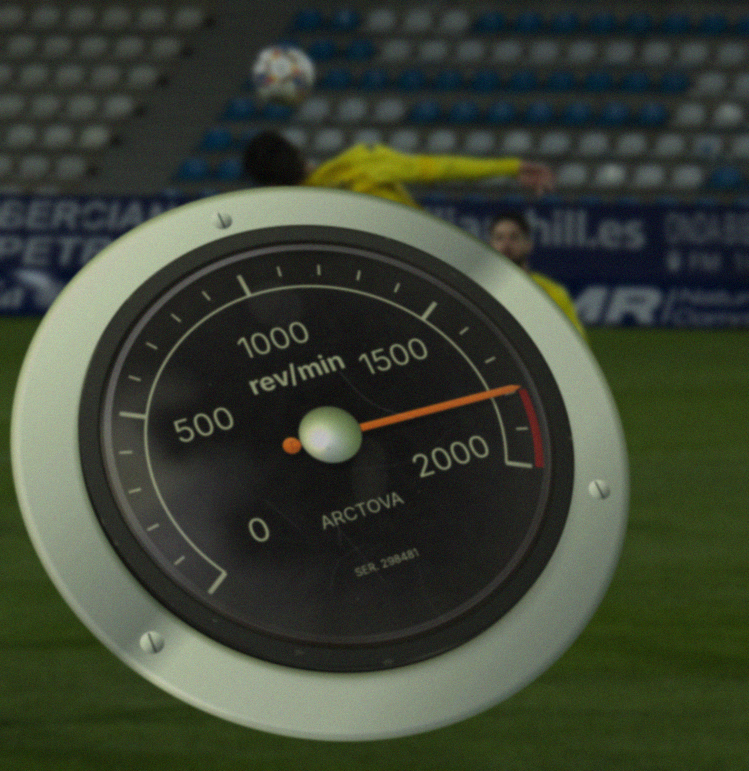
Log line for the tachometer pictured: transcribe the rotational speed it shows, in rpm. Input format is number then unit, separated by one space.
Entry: 1800 rpm
